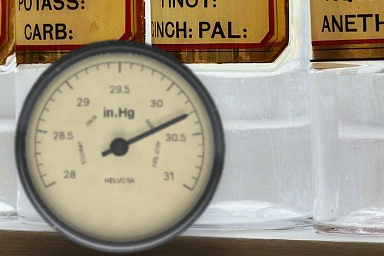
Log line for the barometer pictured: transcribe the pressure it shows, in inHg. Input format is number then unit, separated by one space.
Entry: 30.3 inHg
